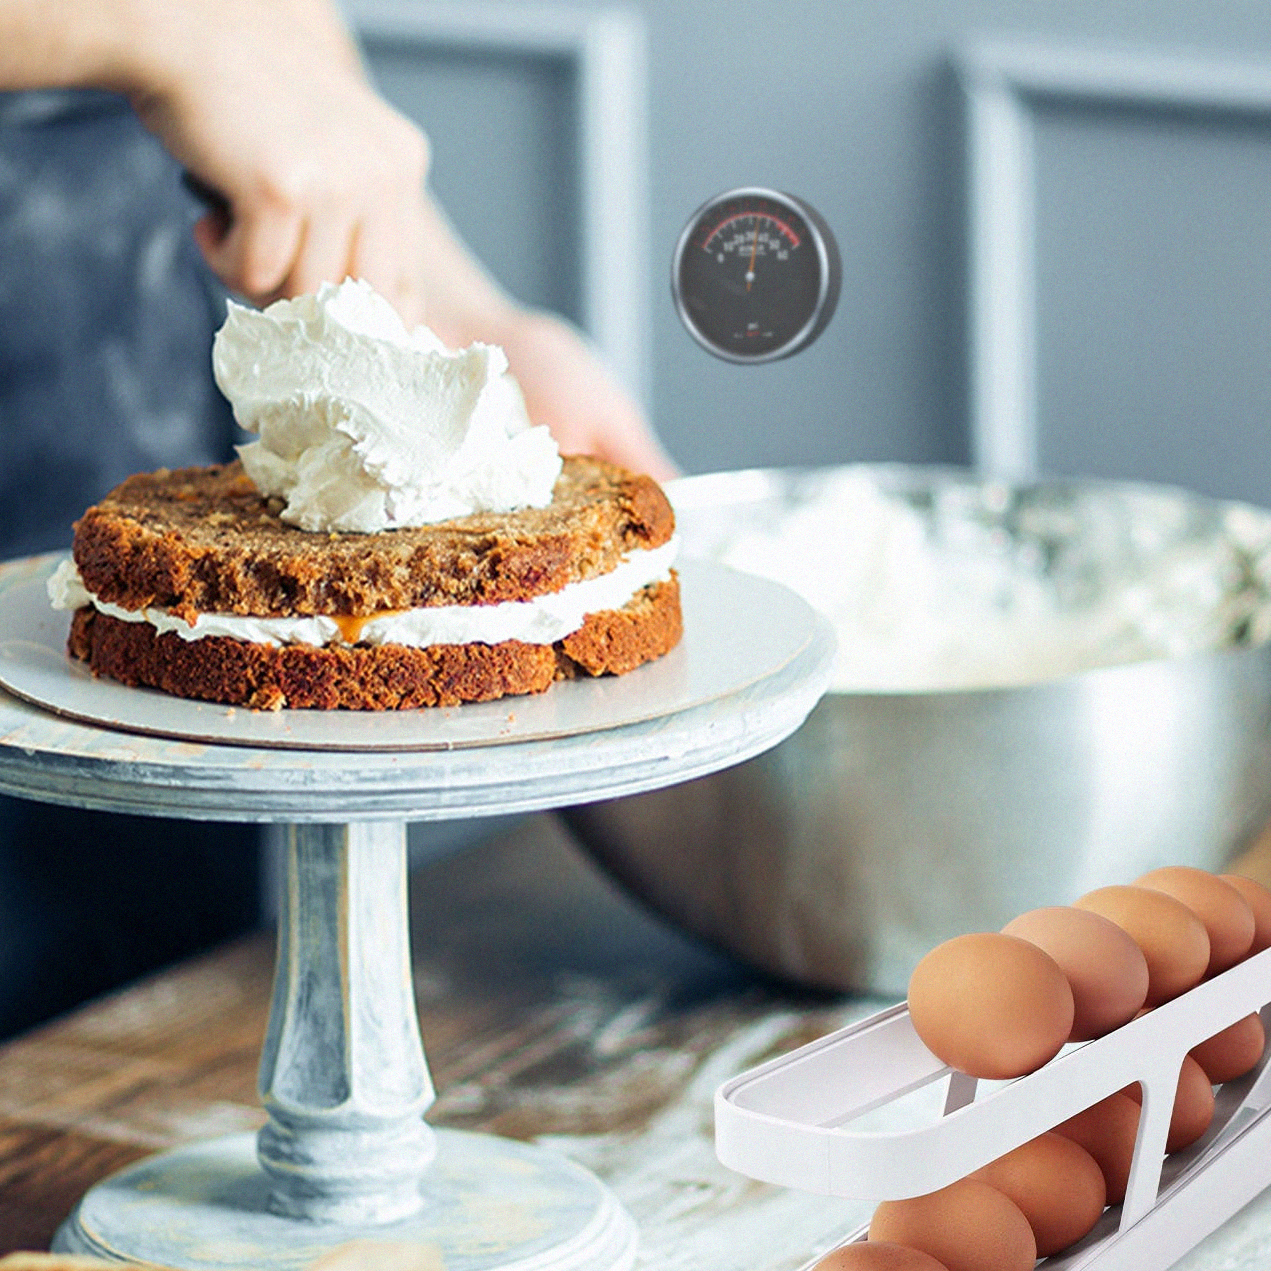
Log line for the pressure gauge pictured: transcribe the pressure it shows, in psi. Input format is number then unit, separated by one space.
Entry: 35 psi
